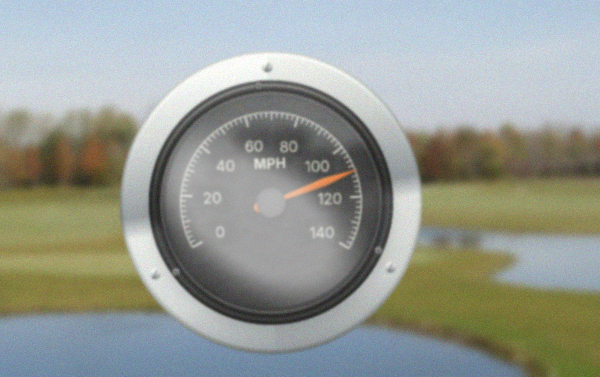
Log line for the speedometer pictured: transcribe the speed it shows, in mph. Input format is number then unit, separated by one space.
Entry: 110 mph
